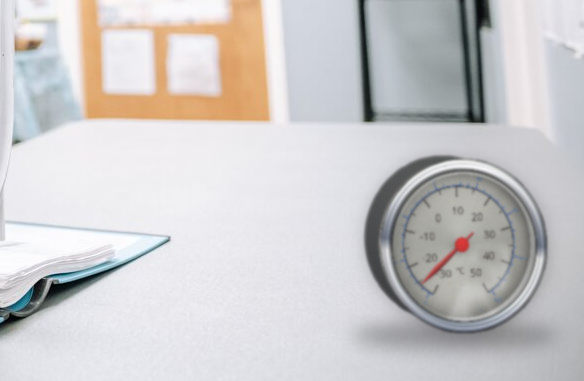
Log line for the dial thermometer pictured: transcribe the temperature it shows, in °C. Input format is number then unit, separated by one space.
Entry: -25 °C
